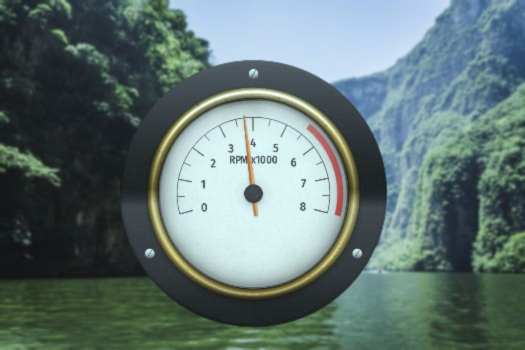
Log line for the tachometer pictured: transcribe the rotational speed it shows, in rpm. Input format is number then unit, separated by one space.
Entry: 3750 rpm
